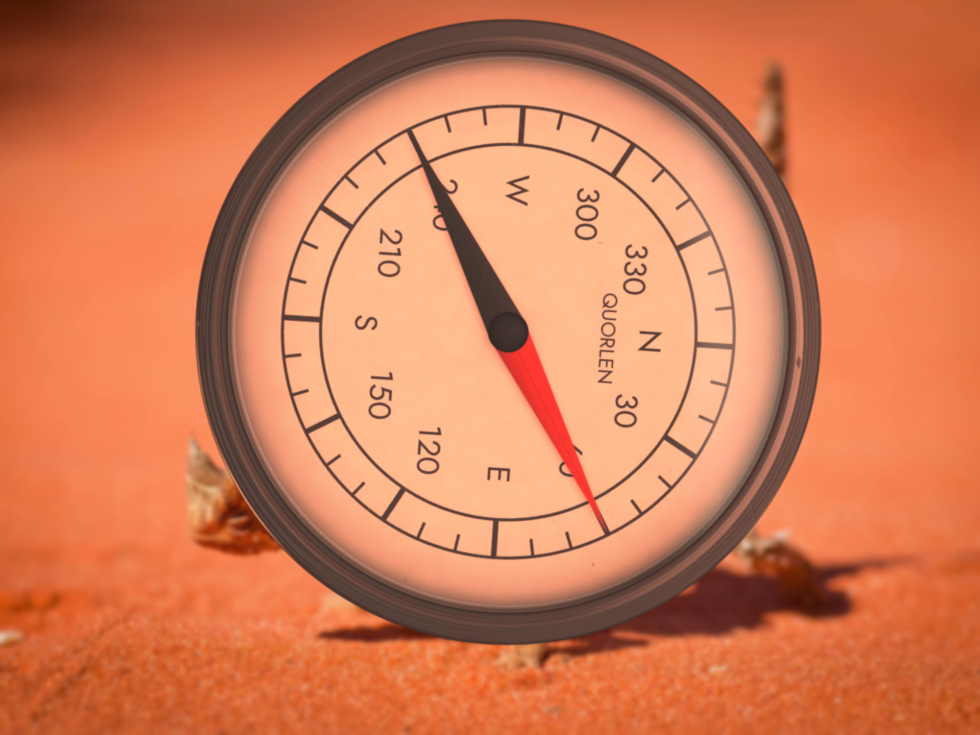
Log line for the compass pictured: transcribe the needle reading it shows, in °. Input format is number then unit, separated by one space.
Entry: 60 °
